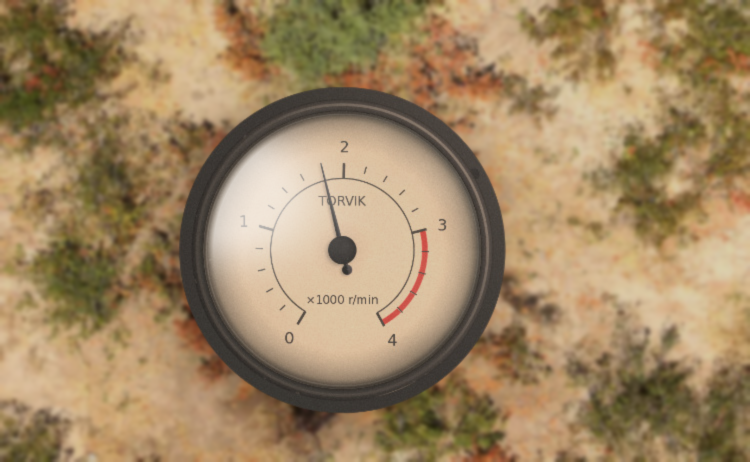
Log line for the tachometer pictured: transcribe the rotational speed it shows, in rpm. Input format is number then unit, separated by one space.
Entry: 1800 rpm
